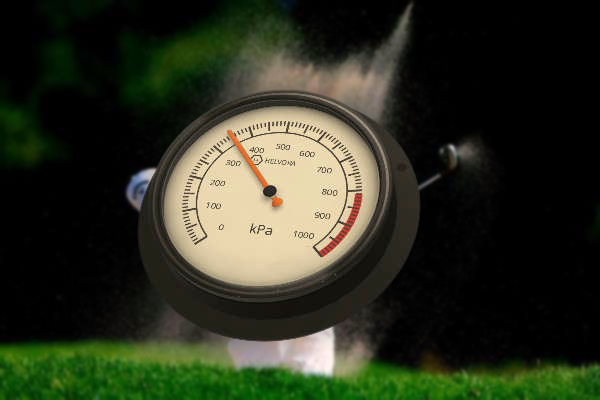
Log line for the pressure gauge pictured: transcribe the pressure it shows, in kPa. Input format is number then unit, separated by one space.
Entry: 350 kPa
